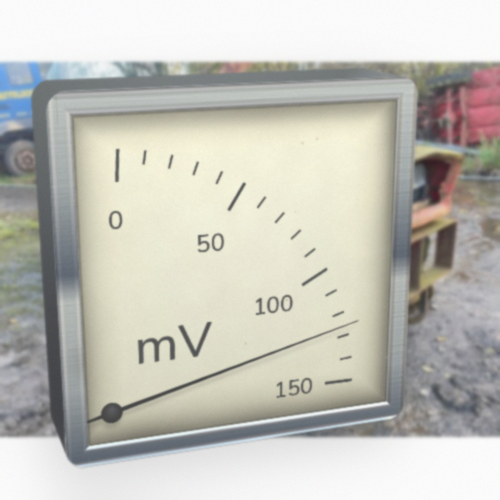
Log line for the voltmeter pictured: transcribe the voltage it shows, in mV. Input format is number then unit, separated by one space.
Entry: 125 mV
